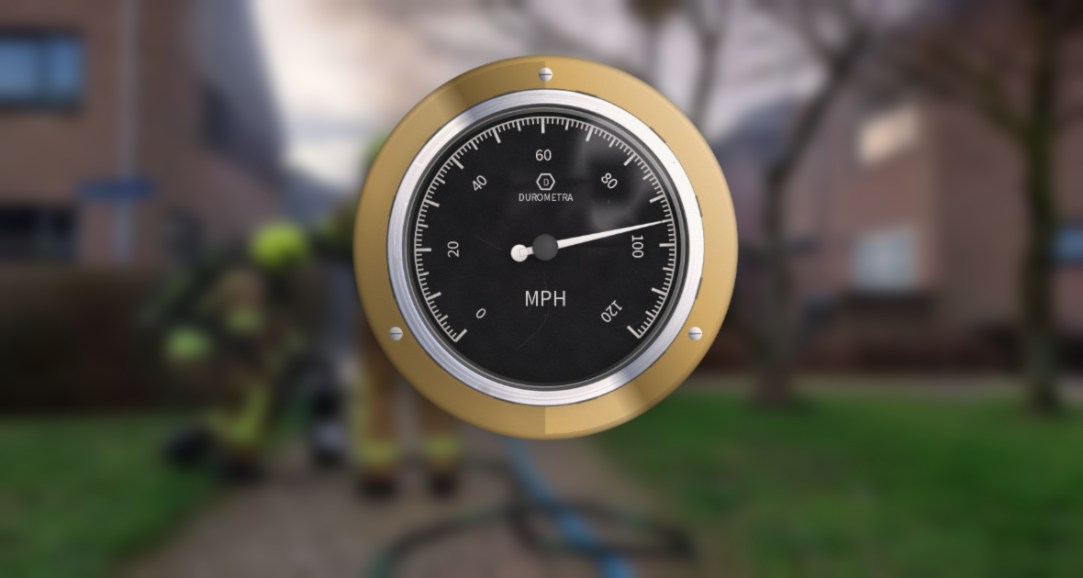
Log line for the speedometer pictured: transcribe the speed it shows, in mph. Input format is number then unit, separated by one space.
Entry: 95 mph
